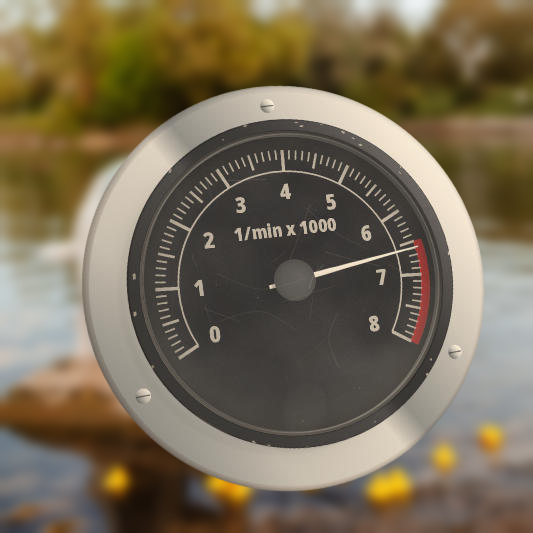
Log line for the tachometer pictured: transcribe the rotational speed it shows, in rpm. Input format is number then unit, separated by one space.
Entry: 6600 rpm
